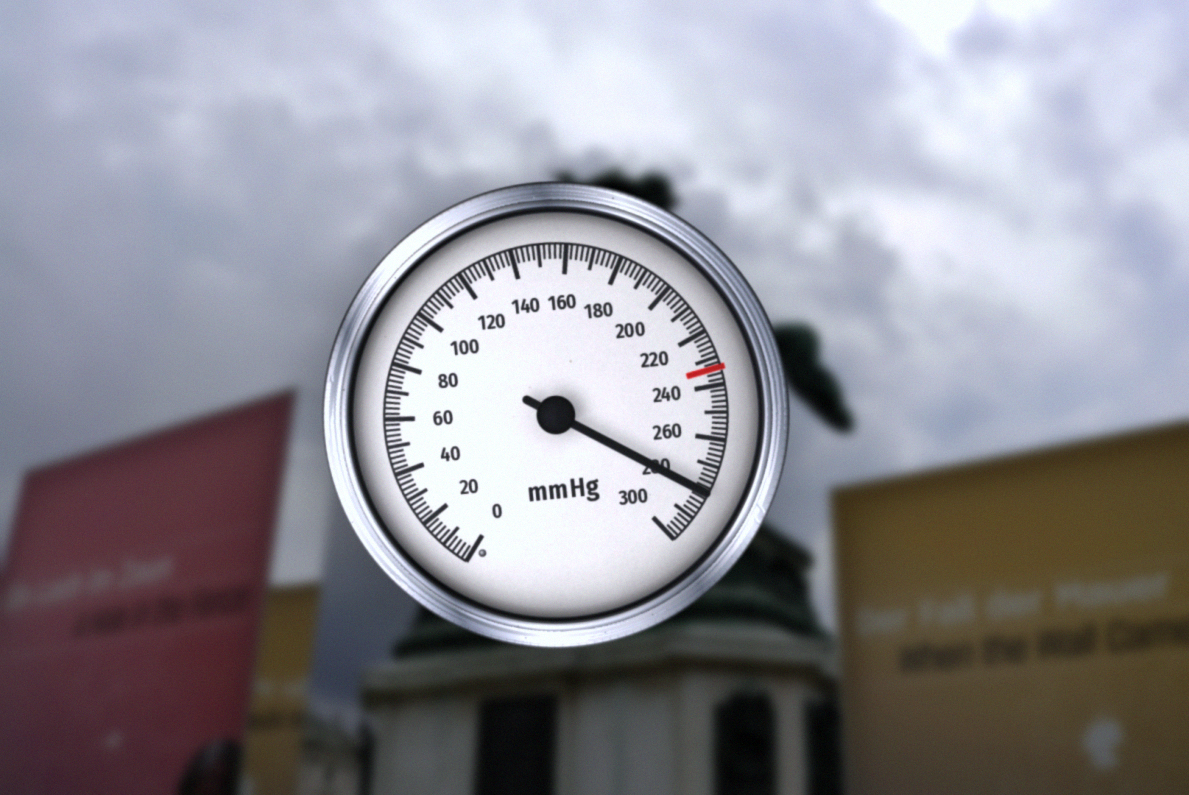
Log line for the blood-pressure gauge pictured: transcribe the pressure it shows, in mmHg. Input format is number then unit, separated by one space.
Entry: 280 mmHg
